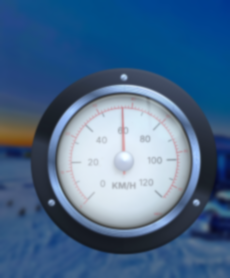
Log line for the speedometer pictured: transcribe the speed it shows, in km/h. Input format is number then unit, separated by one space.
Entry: 60 km/h
